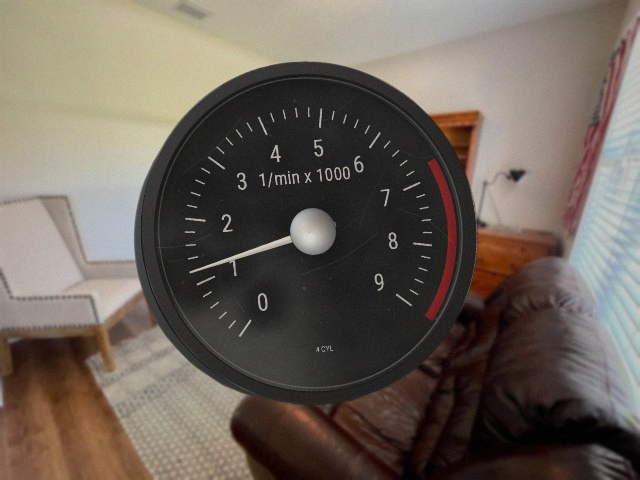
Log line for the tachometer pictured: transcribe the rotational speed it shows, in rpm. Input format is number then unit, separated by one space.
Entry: 1200 rpm
